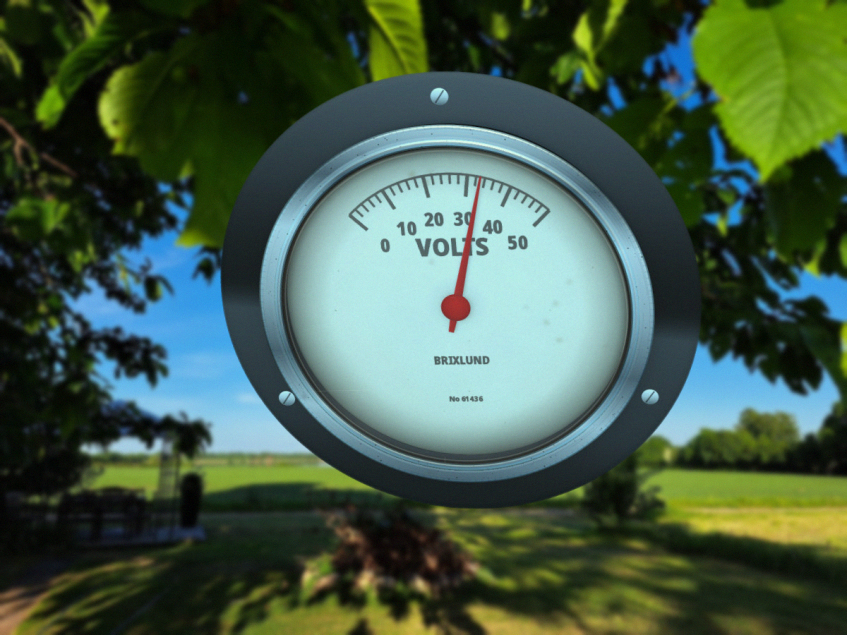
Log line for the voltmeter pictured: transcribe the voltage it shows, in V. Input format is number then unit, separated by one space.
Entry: 33 V
